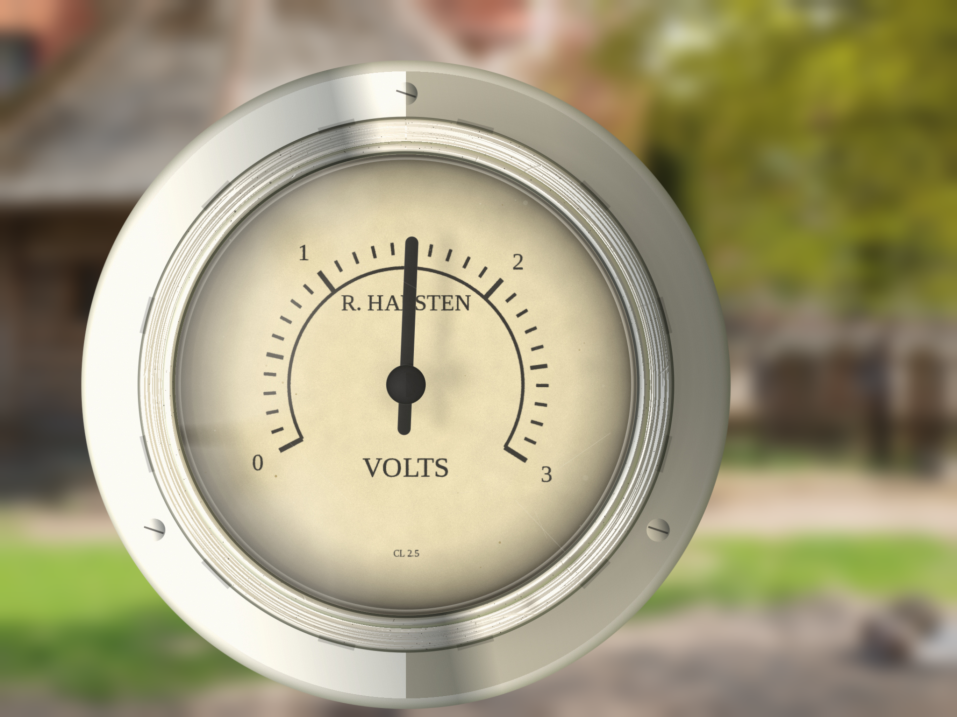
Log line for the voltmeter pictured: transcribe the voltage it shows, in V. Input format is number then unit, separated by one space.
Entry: 1.5 V
